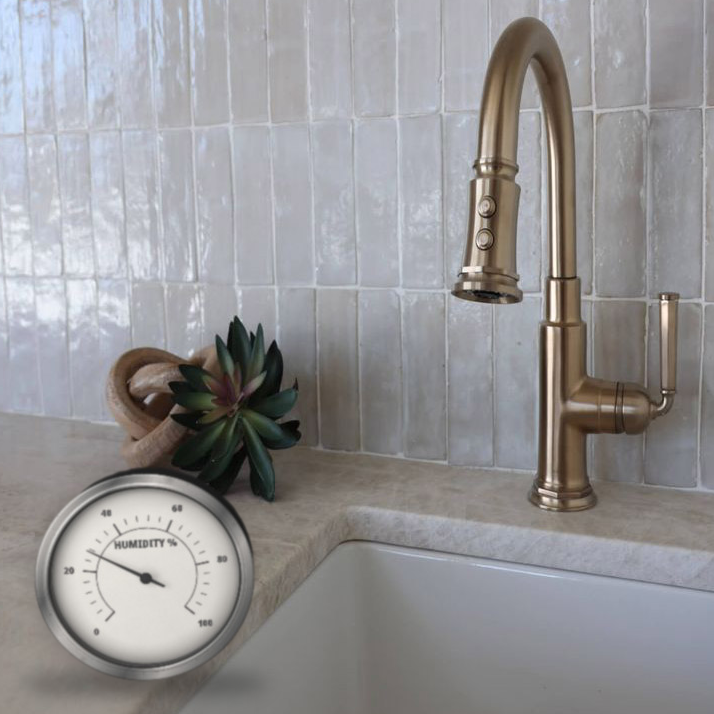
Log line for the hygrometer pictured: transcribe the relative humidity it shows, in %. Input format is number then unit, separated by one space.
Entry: 28 %
